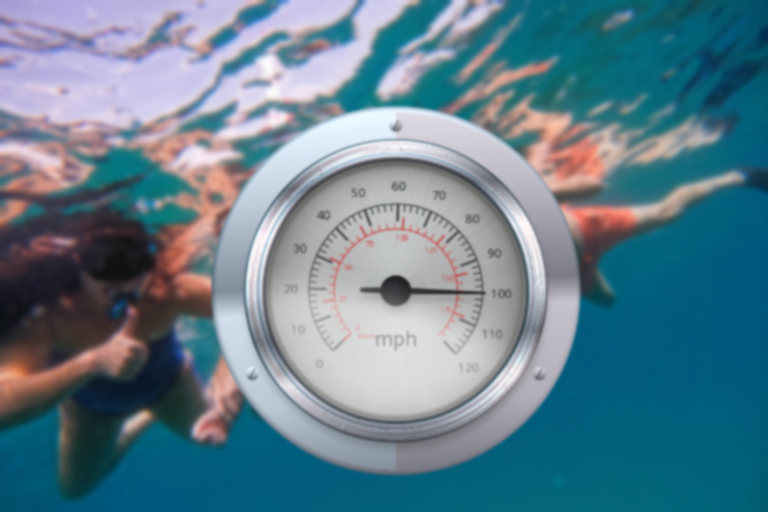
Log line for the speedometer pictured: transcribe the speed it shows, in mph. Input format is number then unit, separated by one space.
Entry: 100 mph
